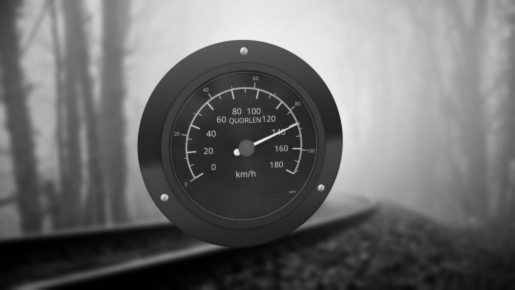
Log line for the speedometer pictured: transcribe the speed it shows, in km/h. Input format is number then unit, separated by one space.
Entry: 140 km/h
